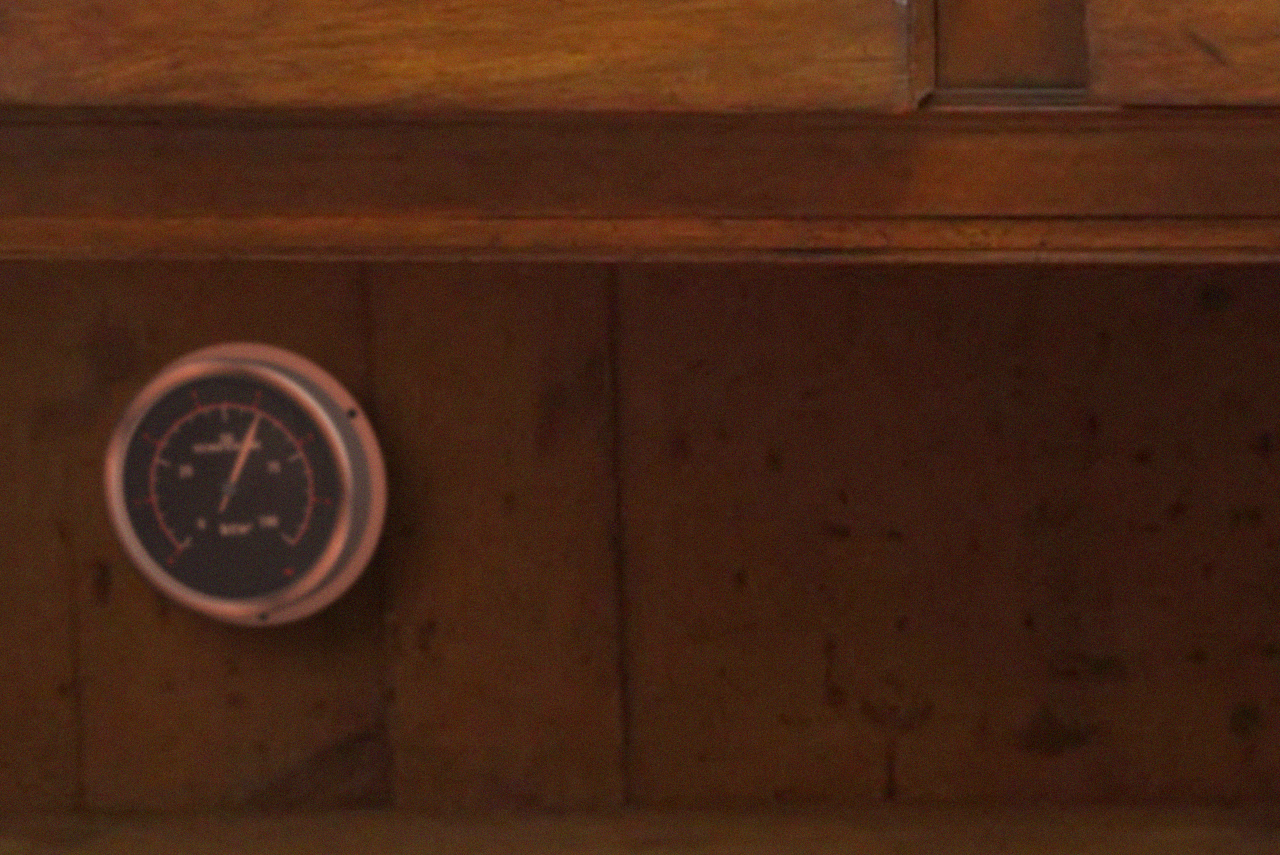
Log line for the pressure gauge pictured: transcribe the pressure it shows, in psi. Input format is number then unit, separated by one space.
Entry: 60 psi
